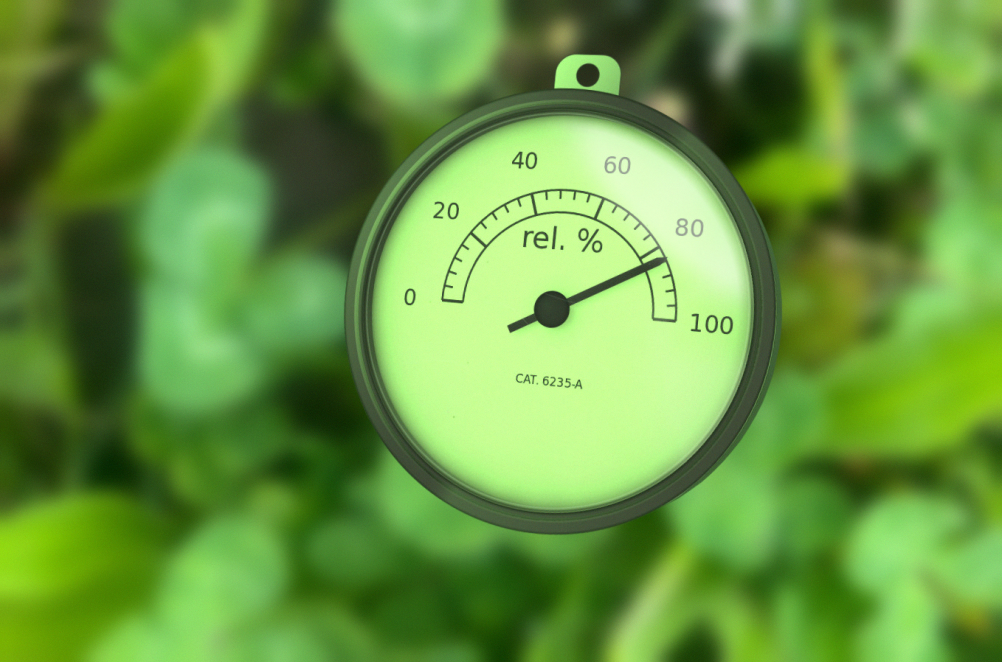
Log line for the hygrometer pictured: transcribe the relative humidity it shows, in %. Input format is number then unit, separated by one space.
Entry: 84 %
